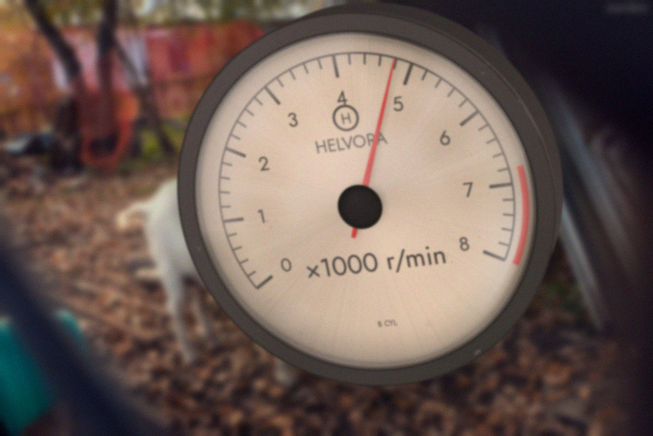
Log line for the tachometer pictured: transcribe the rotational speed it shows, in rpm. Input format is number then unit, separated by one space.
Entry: 4800 rpm
